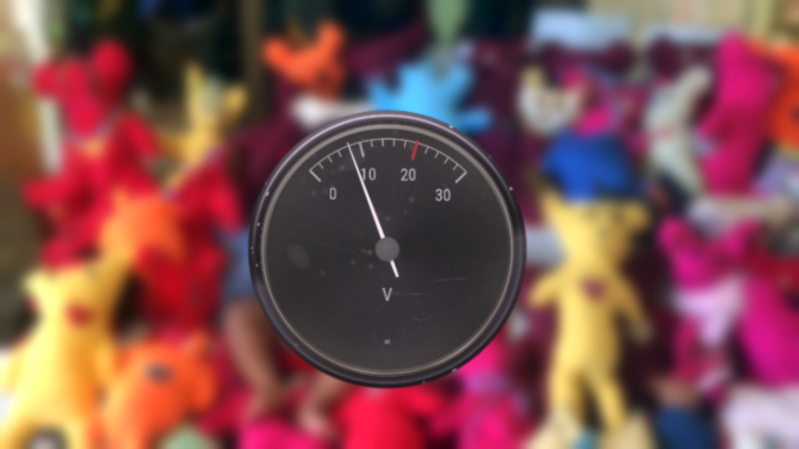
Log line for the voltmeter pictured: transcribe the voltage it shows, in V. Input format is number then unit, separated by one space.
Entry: 8 V
